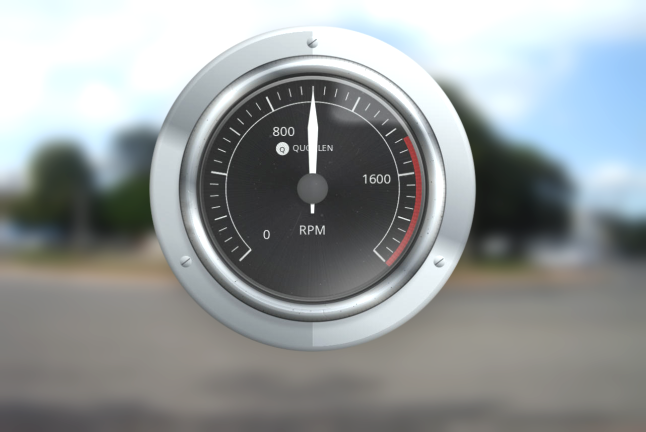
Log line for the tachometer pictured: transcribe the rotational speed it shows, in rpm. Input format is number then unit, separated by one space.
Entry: 1000 rpm
